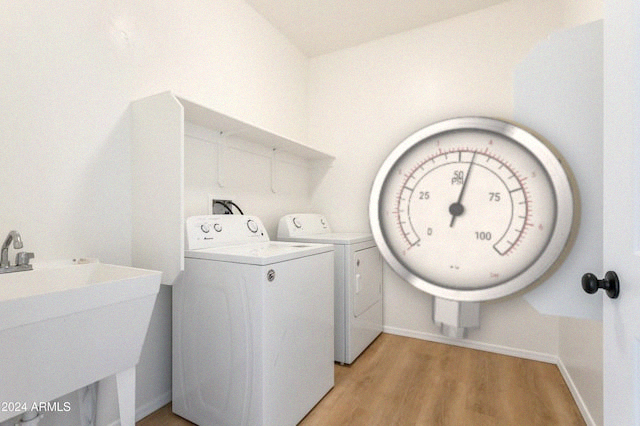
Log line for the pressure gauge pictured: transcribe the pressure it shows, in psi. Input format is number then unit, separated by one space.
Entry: 55 psi
